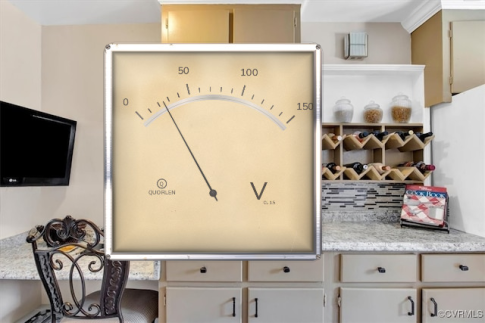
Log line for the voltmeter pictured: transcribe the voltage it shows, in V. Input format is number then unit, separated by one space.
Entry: 25 V
